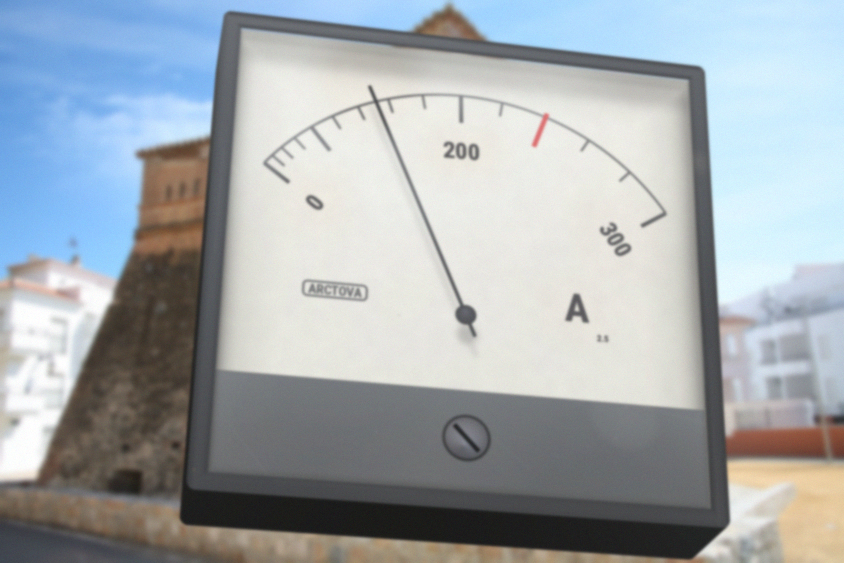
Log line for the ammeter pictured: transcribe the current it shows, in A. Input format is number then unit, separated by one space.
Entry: 150 A
